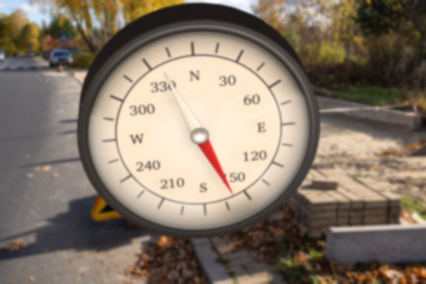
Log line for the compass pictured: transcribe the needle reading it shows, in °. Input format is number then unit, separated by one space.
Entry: 157.5 °
